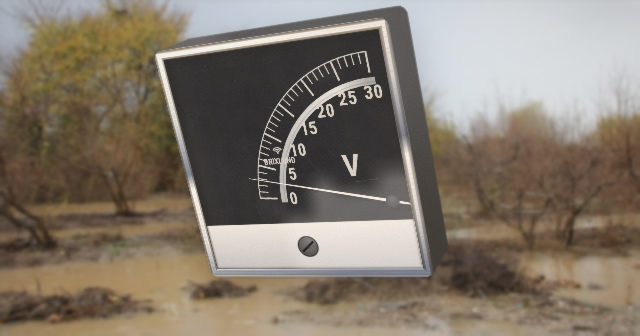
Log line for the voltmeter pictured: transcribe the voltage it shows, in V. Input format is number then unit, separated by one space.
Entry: 3 V
